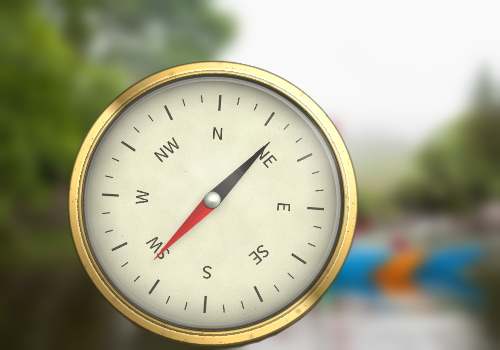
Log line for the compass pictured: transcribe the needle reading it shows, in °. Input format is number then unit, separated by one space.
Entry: 220 °
